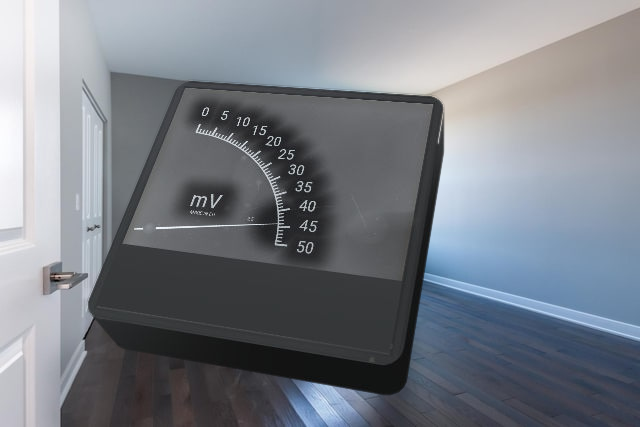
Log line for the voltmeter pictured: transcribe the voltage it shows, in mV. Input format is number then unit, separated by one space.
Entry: 45 mV
